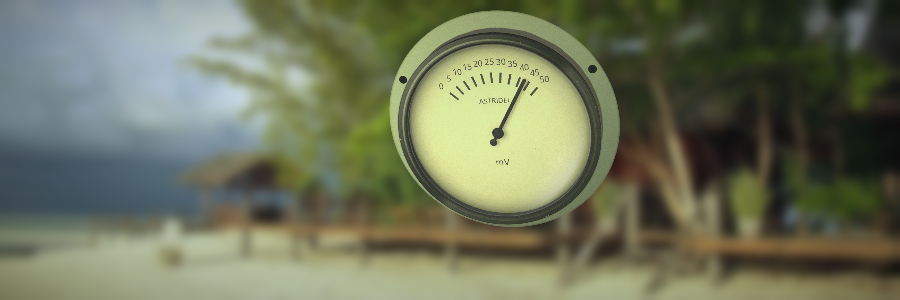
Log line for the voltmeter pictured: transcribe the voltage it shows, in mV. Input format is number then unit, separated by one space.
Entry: 42.5 mV
